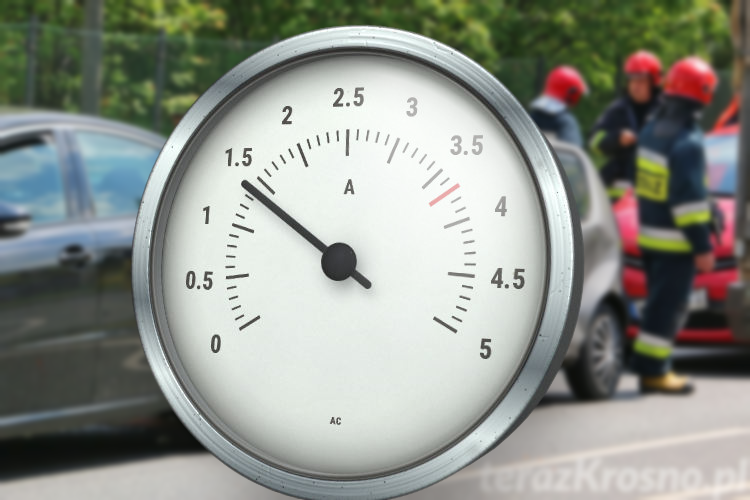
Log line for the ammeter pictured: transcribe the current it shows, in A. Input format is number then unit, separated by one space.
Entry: 1.4 A
